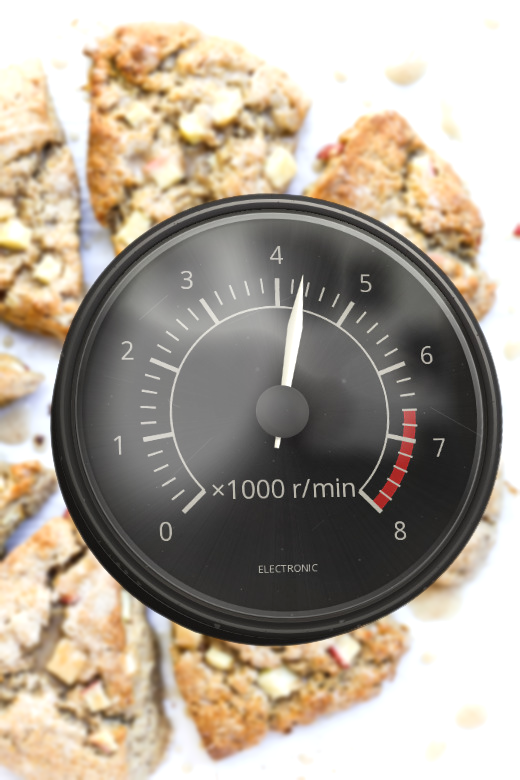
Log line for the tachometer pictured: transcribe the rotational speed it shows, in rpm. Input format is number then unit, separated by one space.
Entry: 4300 rpm
